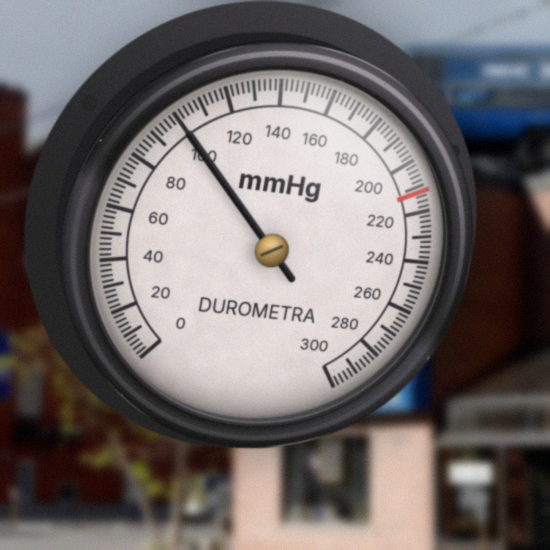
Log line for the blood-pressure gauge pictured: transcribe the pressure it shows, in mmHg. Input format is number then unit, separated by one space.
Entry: 100 mmHg
